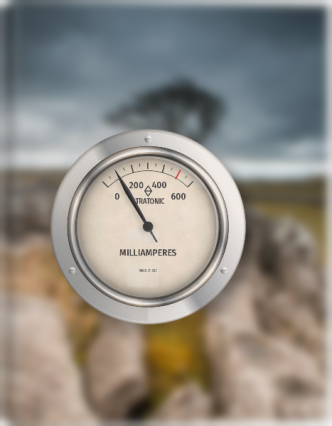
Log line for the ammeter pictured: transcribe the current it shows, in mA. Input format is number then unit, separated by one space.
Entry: 100 mA
